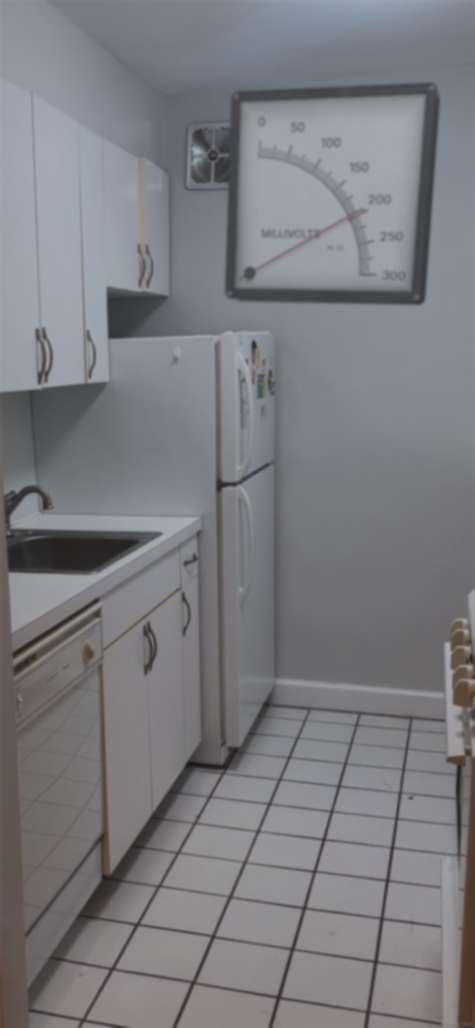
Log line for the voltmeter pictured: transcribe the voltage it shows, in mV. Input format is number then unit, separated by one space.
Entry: 200 mV
